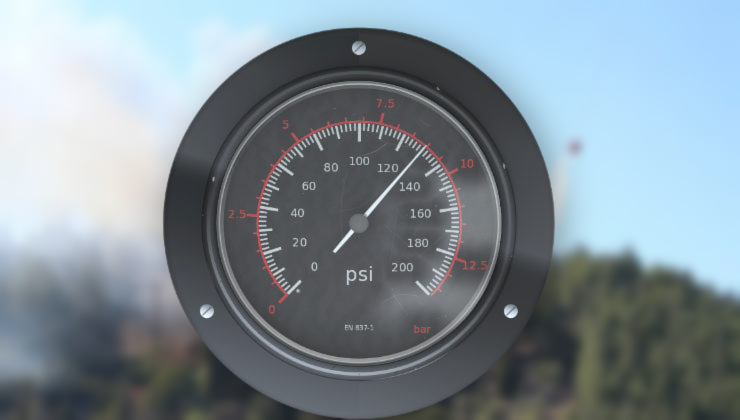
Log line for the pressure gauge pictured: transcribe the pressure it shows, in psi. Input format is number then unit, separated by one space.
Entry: 130 psi
